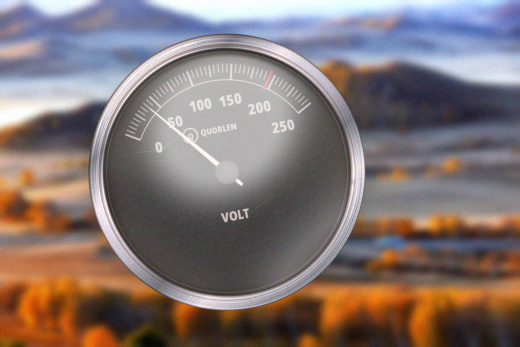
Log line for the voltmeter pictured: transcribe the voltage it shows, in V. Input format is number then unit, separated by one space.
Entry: 40 V
